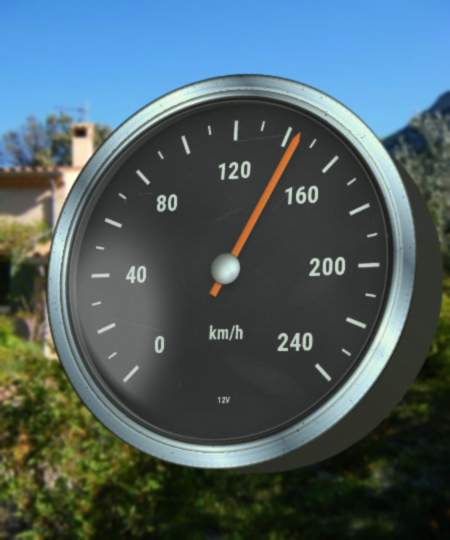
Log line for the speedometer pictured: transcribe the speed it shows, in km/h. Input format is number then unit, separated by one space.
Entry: 145 km/h
